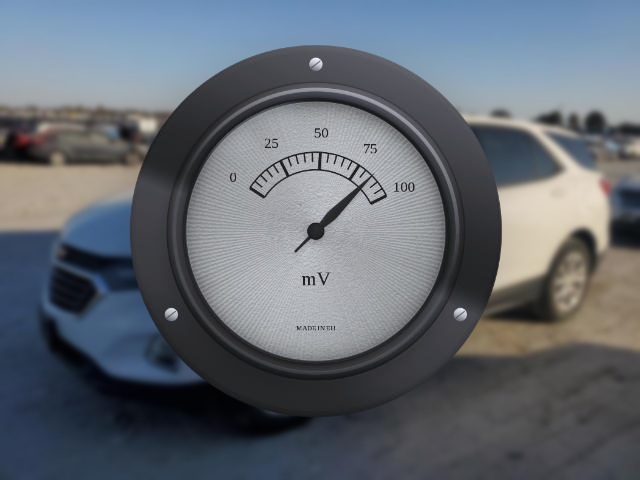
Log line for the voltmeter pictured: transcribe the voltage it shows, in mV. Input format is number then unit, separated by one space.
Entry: 85 mV
